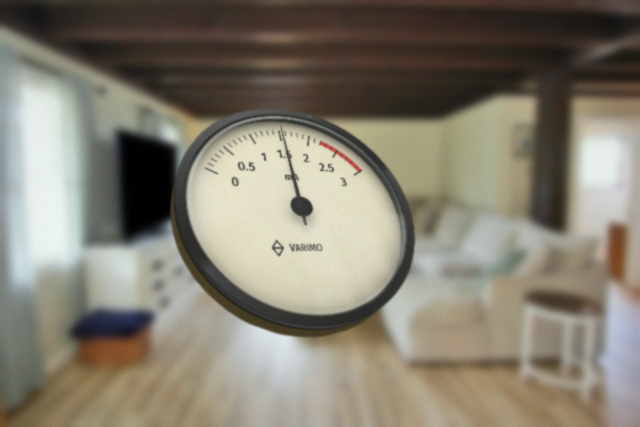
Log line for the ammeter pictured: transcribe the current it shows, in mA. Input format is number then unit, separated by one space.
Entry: 1.5 mA
